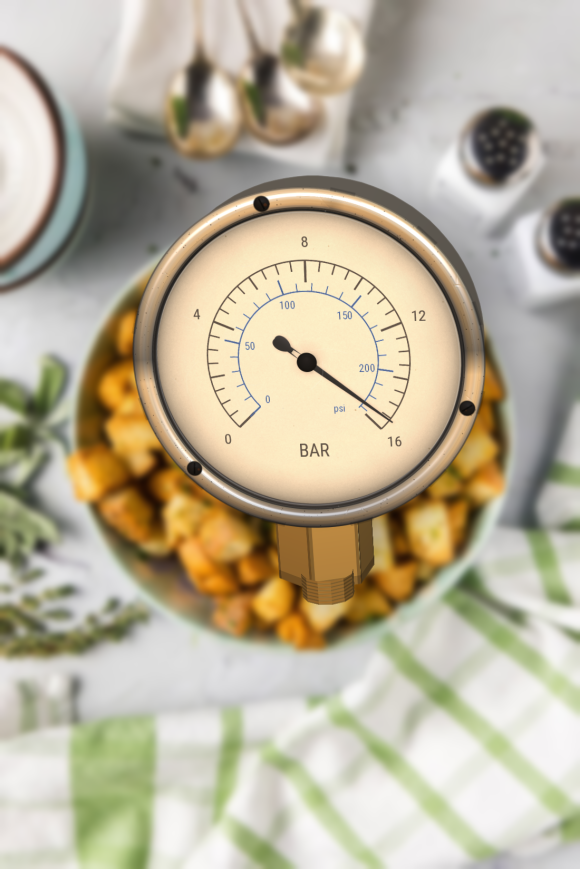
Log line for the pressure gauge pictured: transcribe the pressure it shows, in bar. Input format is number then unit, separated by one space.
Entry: 15.5 bar
